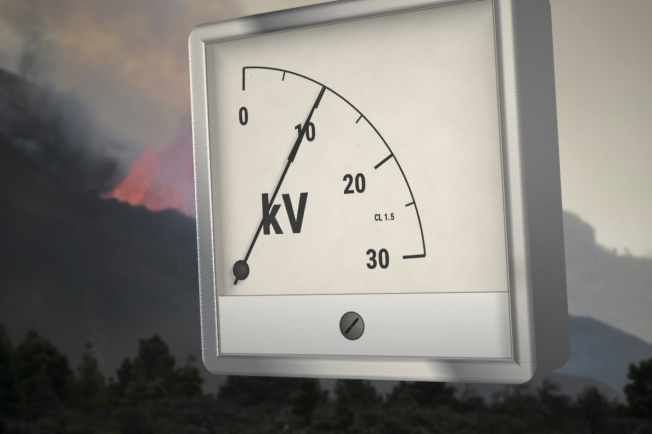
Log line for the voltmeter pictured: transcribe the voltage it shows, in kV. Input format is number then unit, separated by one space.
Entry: 10 kV
